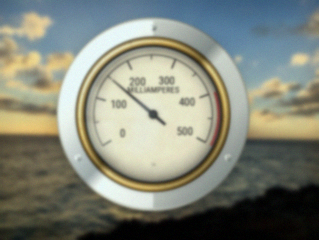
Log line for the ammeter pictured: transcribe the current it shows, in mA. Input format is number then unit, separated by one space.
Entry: 150 mA
